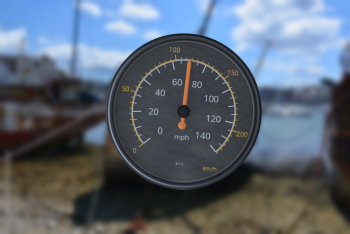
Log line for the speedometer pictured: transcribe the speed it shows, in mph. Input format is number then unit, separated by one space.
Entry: 70 mph
